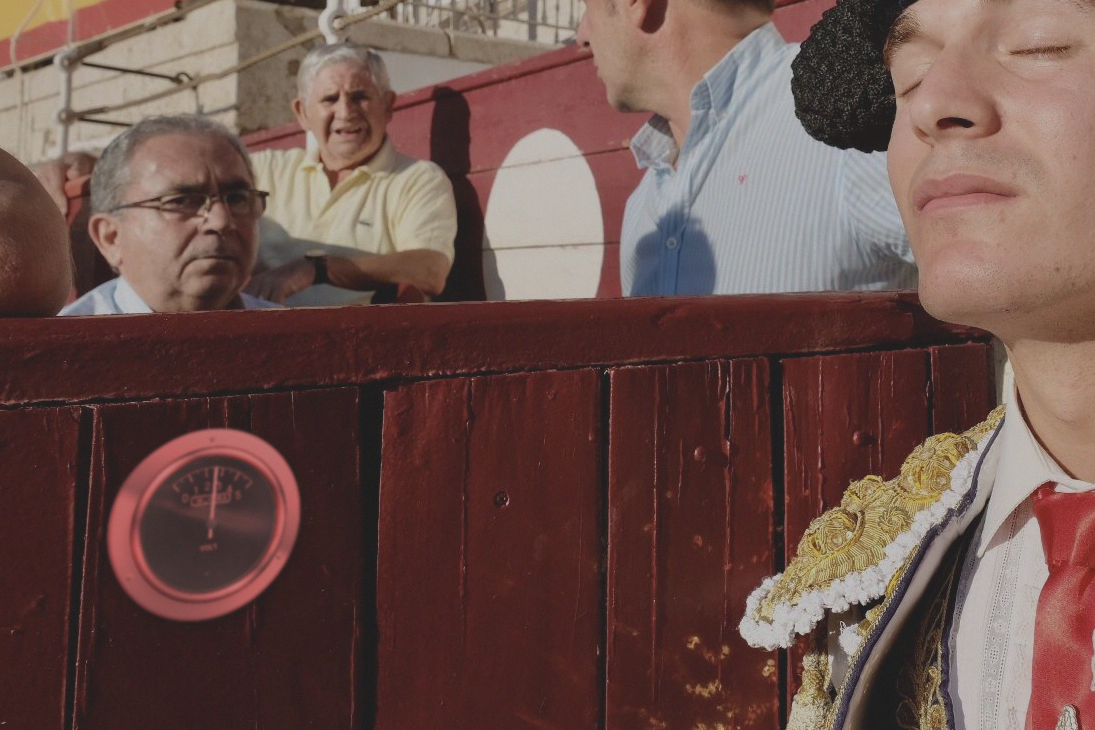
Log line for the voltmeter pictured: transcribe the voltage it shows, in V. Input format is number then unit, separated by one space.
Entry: 2.5 V
